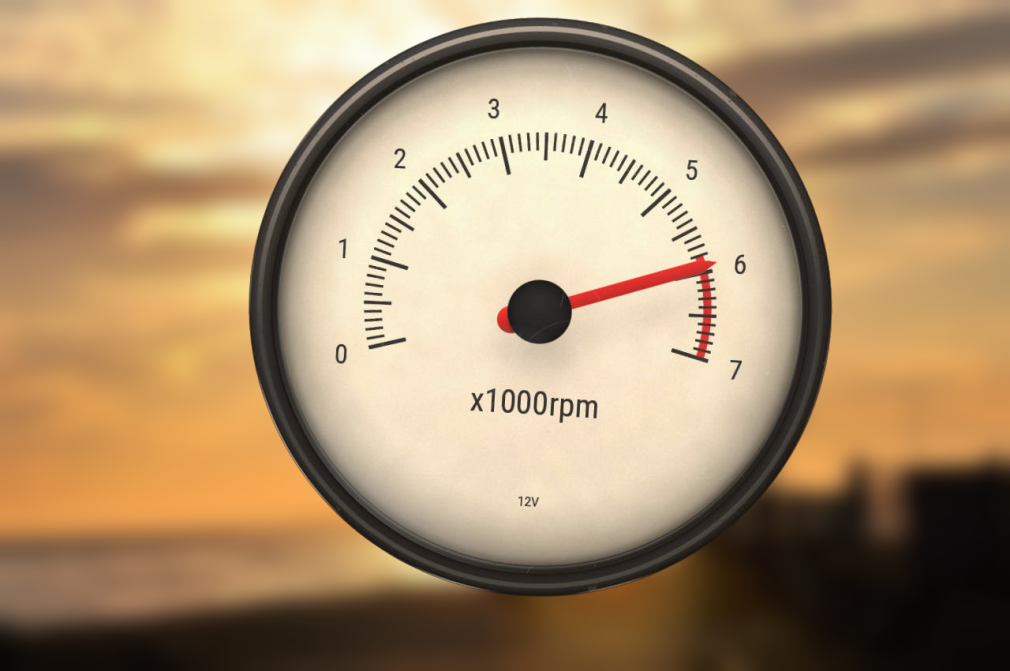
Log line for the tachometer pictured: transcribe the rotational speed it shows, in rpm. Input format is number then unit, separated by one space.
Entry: 5900 rpm
